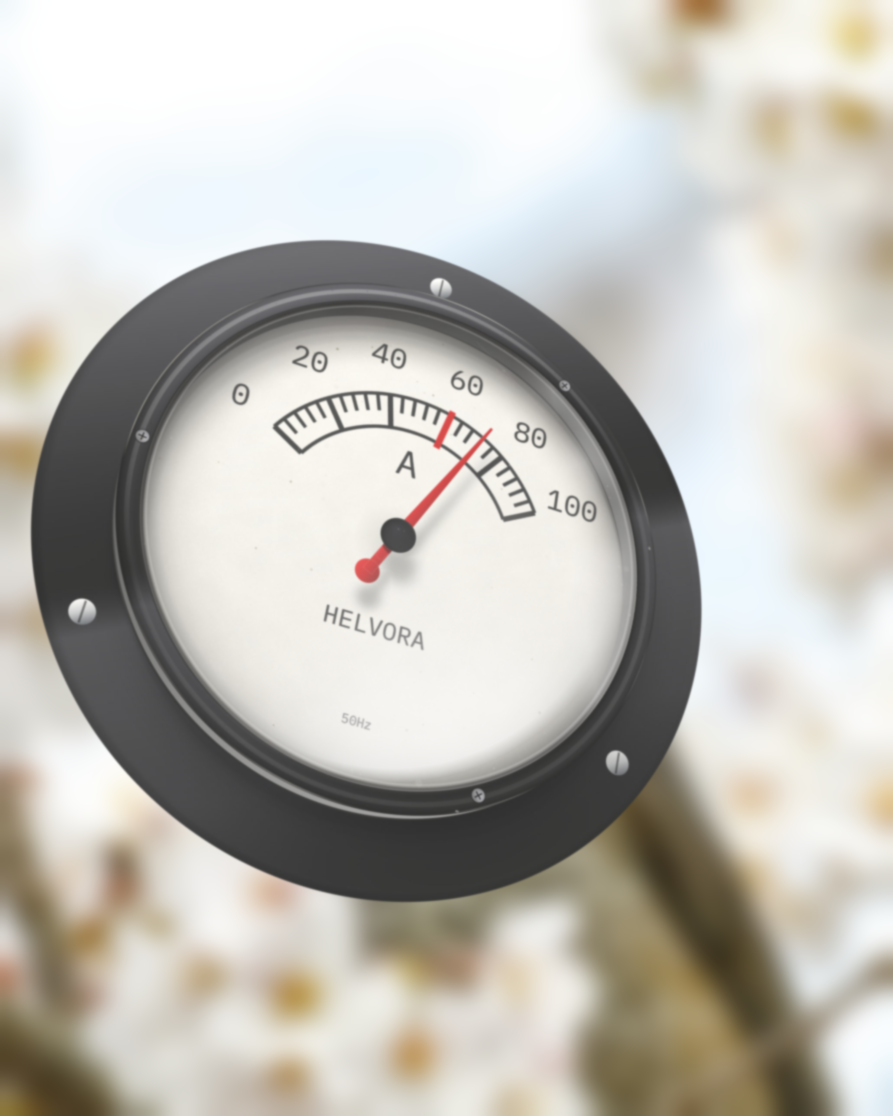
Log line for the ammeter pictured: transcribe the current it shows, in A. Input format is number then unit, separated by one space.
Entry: 72 A
